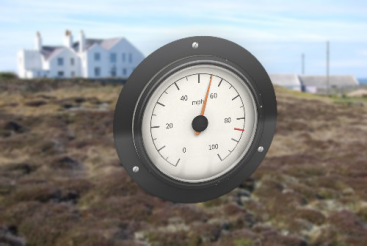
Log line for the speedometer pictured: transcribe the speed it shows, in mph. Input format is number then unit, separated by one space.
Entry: 55 mph
